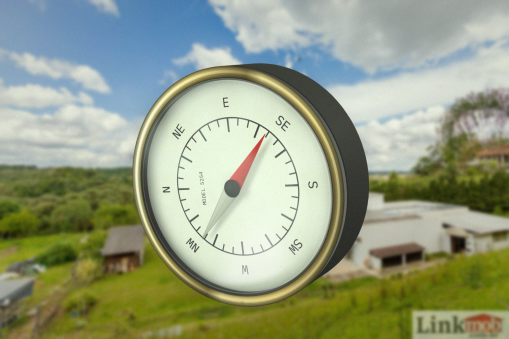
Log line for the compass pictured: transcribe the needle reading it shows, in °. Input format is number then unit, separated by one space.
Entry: 130 °
